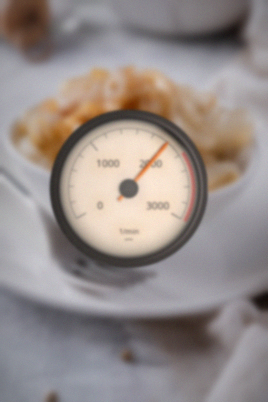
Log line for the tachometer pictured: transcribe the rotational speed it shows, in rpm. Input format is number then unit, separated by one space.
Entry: 2000 rpm
